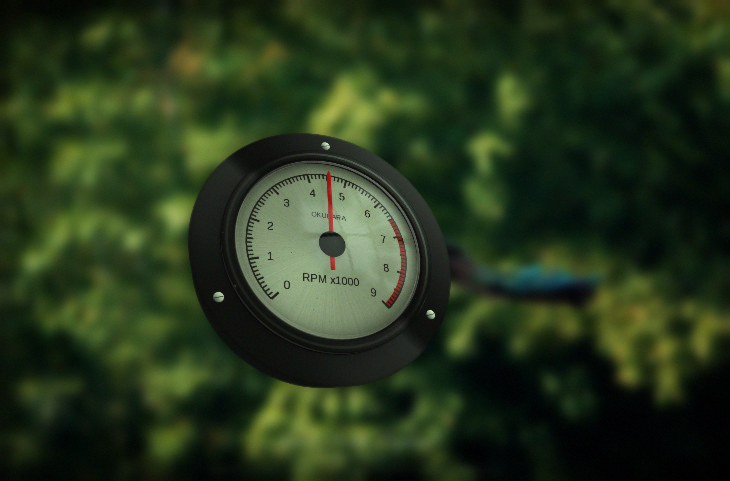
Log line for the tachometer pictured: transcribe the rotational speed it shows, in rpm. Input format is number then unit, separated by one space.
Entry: 4500 rpm
